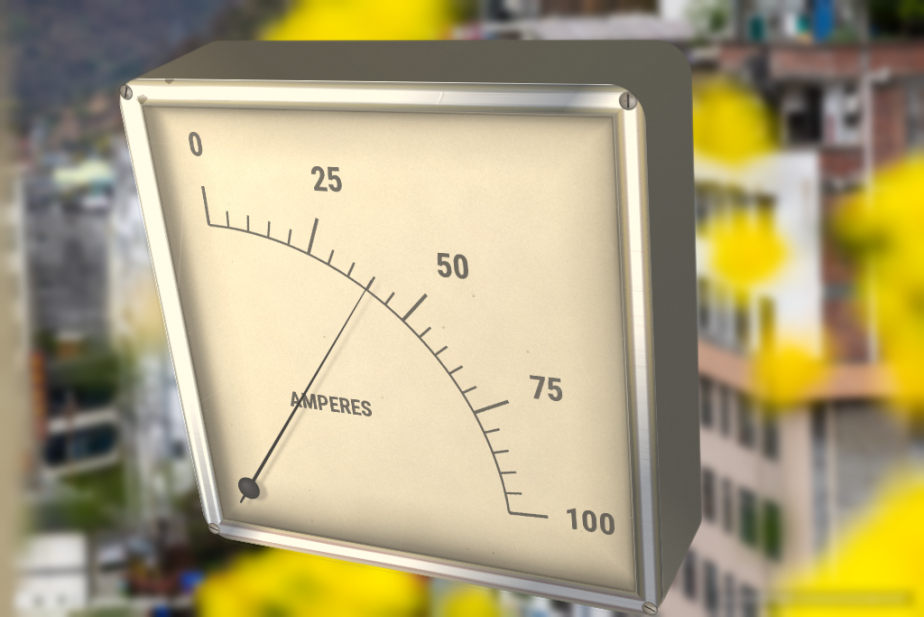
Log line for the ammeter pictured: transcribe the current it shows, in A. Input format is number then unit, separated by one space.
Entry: 40 A
